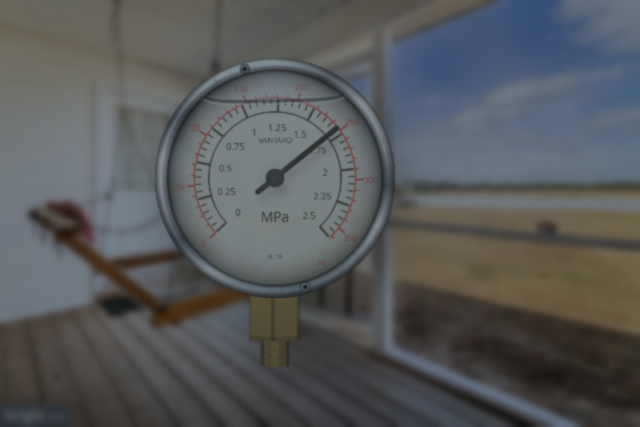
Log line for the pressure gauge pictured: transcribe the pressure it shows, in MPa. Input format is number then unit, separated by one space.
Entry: 1.7 MPa
